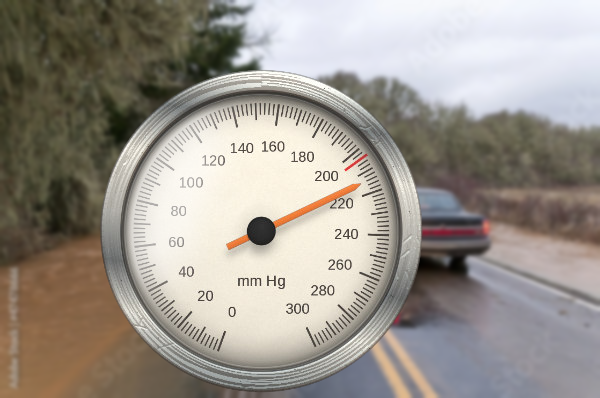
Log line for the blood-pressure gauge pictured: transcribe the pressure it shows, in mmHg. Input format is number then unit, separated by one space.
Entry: 214 mmHg
